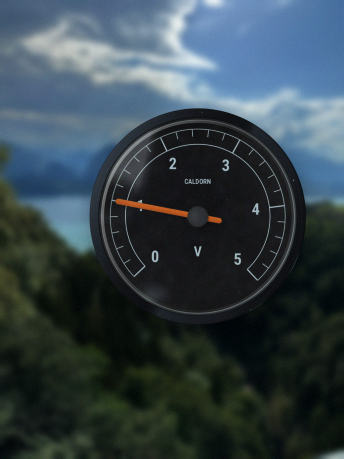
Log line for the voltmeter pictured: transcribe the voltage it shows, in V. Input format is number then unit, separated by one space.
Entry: 1 V
